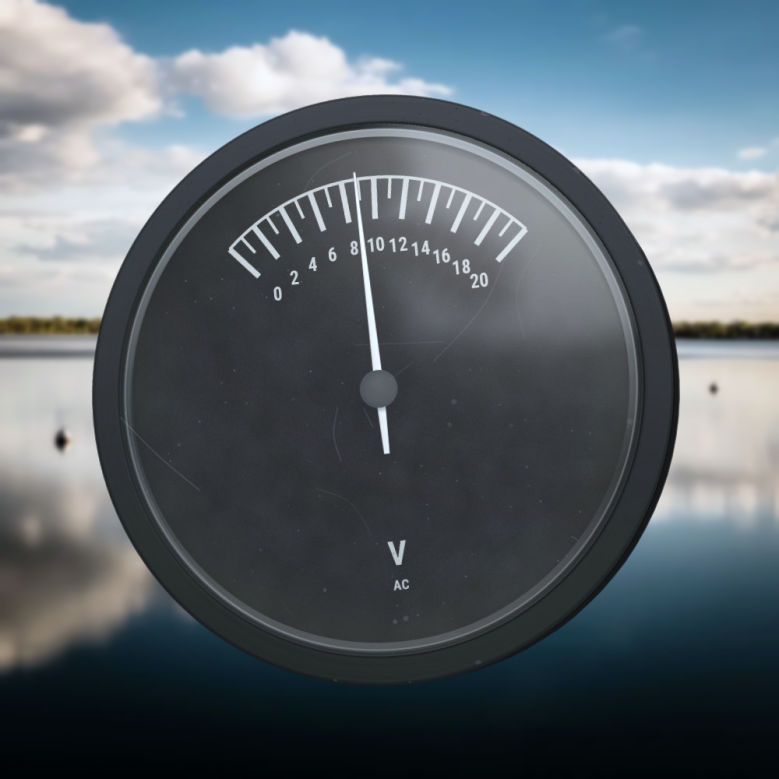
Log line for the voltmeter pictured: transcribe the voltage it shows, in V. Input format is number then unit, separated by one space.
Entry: 9 V
